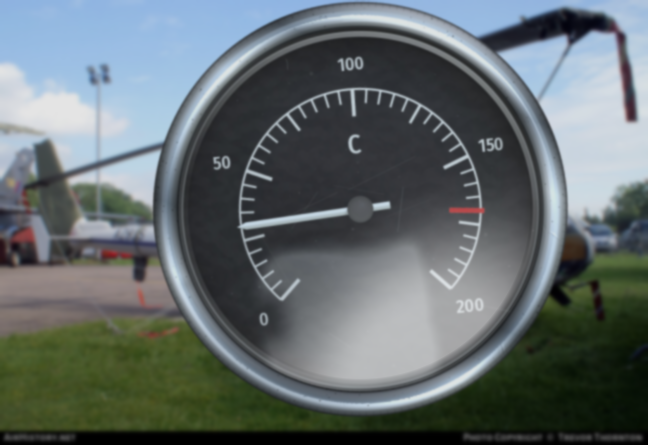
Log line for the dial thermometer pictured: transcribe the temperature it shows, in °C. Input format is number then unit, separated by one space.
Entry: 30 °C
